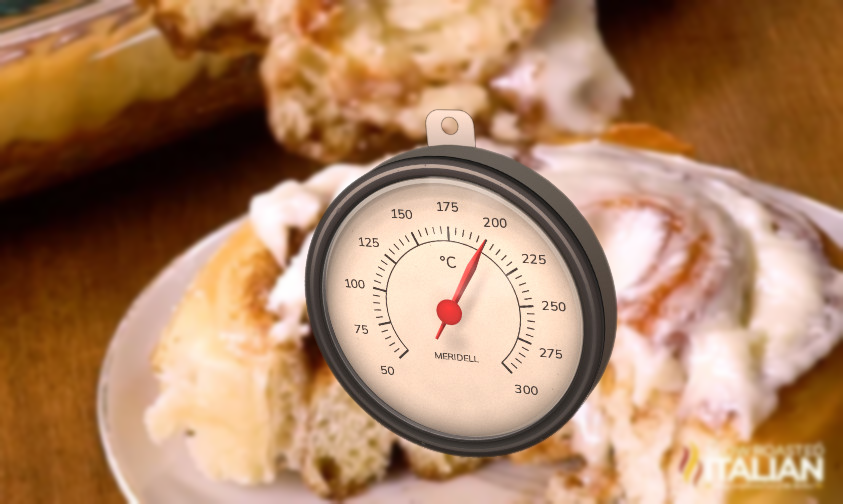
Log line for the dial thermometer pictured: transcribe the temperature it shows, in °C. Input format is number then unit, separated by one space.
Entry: 200 °C
